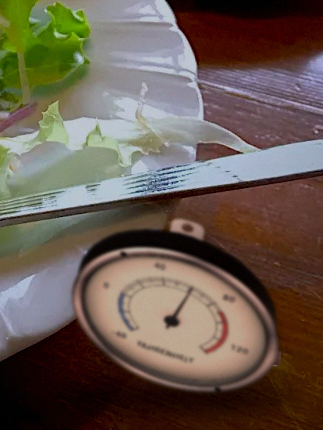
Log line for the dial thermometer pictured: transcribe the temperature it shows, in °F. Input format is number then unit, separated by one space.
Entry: 60 °F
